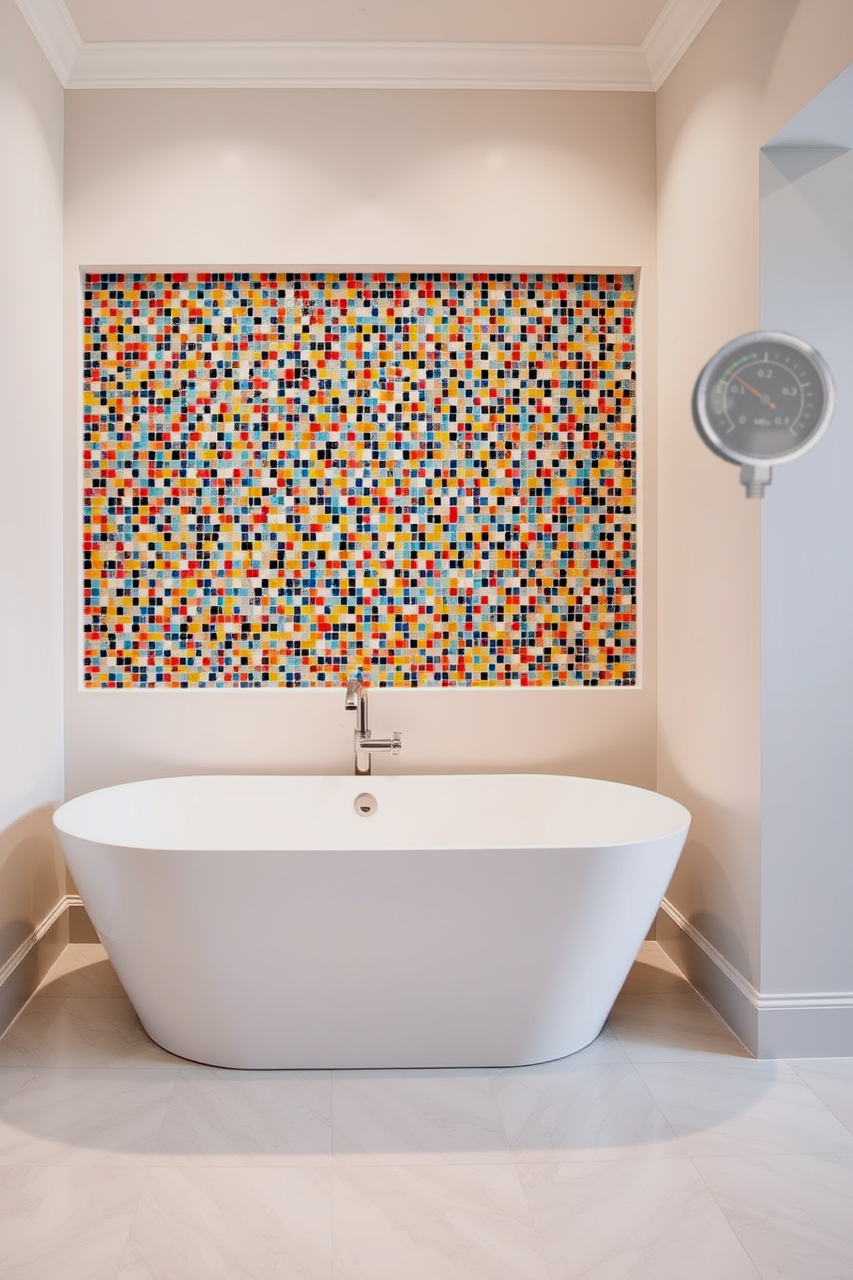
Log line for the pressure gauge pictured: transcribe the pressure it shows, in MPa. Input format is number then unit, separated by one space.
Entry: 0.12 MPa
